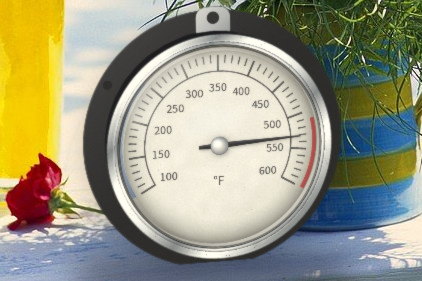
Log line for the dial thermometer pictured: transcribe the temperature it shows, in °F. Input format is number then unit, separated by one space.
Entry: 530 °F
